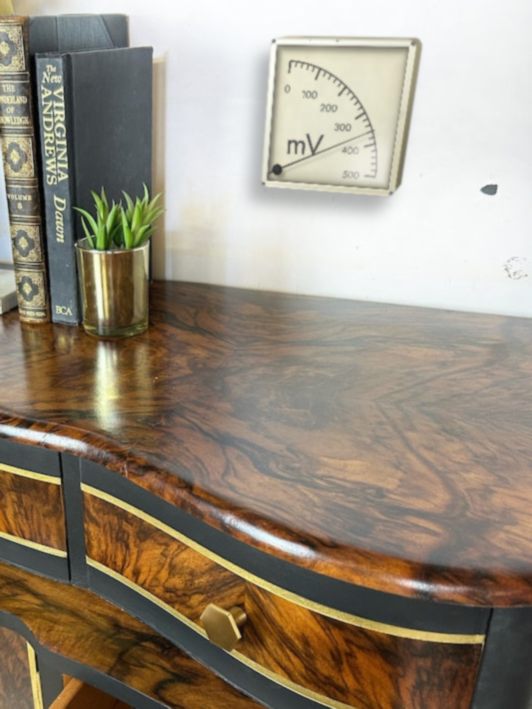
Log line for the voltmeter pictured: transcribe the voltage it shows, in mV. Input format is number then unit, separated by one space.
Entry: 360 mV
